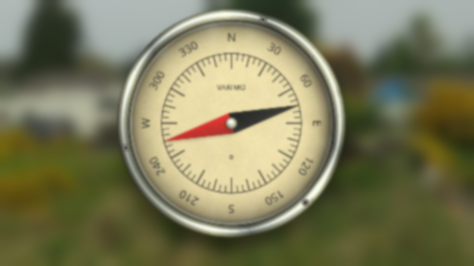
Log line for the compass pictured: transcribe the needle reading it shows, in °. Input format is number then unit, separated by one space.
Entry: 255 °
